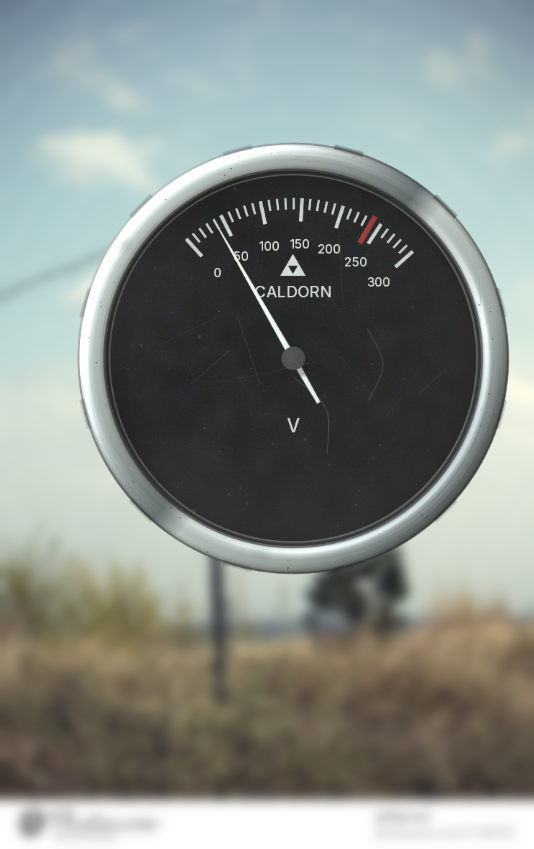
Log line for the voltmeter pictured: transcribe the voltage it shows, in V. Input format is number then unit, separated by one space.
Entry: 40 V
